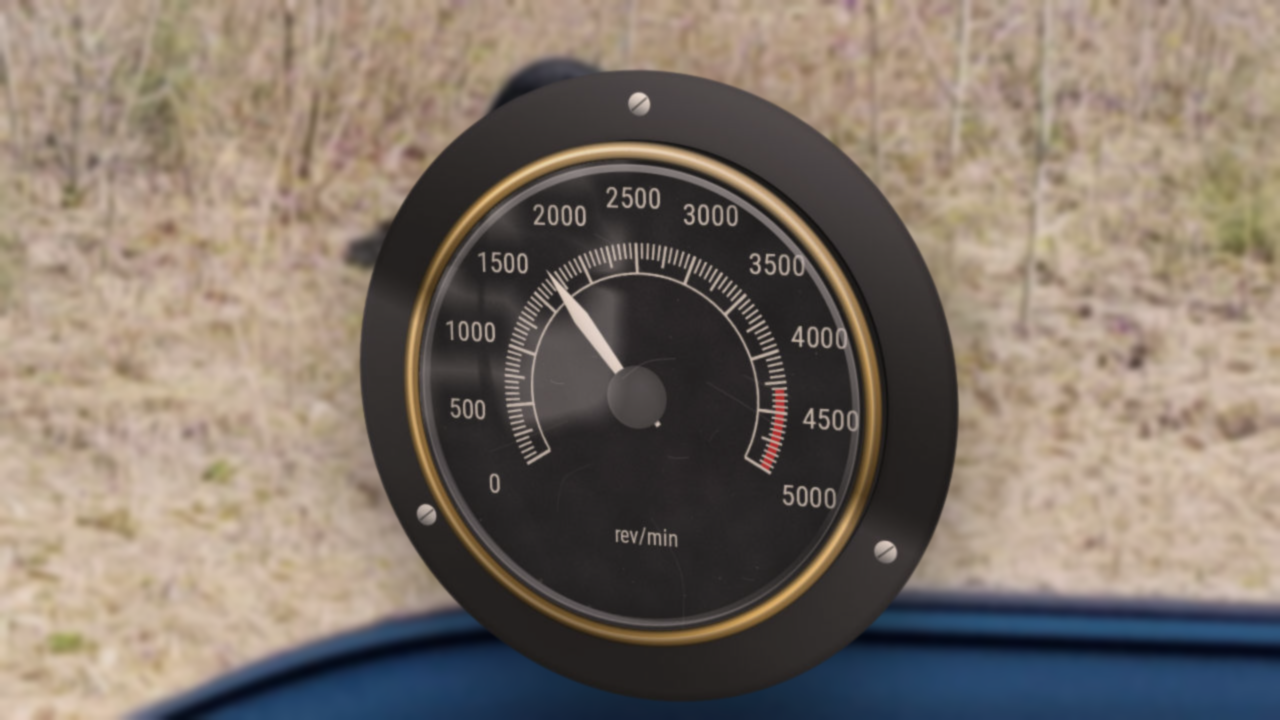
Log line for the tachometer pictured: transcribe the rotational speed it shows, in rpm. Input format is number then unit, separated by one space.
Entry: 1750 rpm
